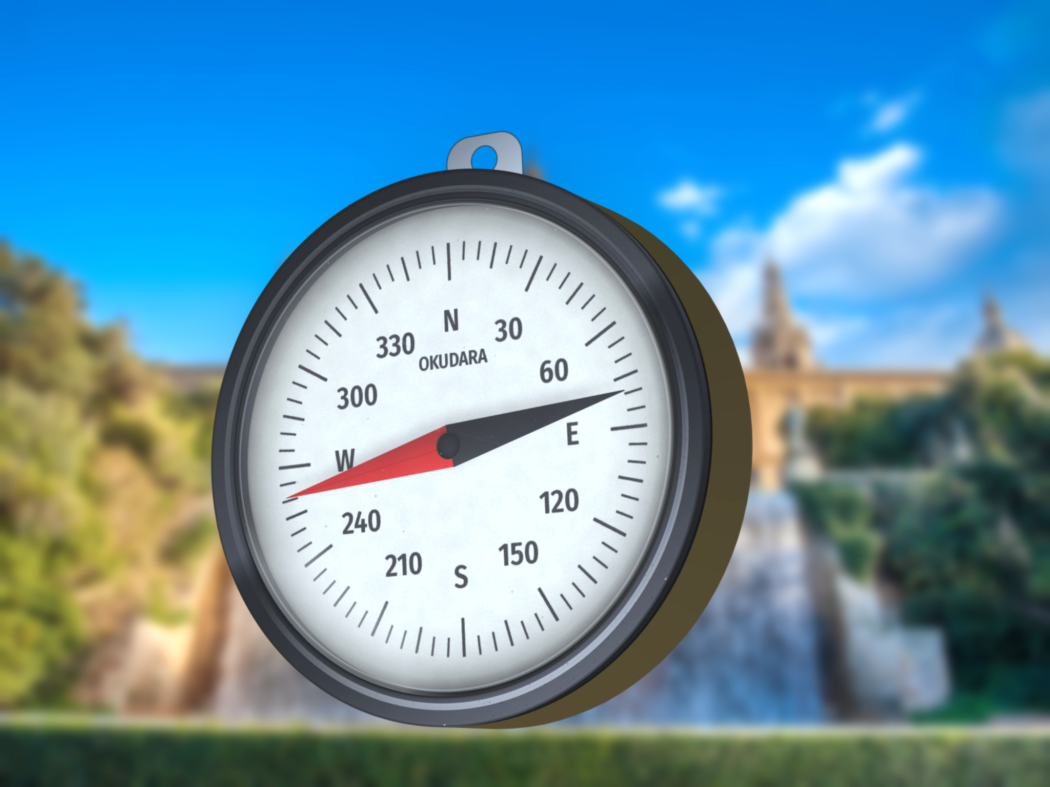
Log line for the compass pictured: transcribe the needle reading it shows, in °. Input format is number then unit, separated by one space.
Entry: 260 °
